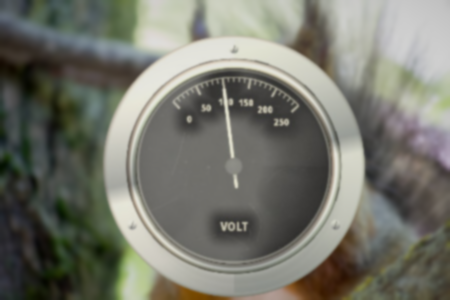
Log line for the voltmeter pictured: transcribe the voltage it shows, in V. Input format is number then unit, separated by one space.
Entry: 100 V
